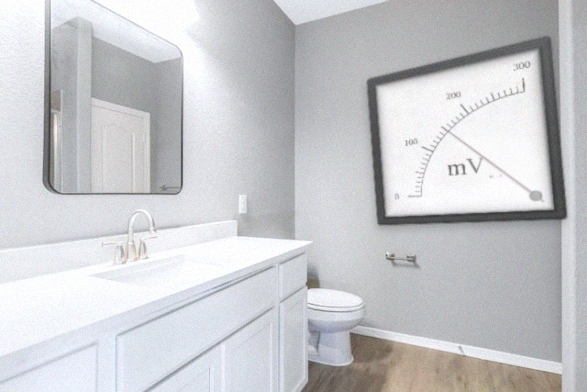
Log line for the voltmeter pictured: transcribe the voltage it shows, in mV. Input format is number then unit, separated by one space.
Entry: 150 mV
